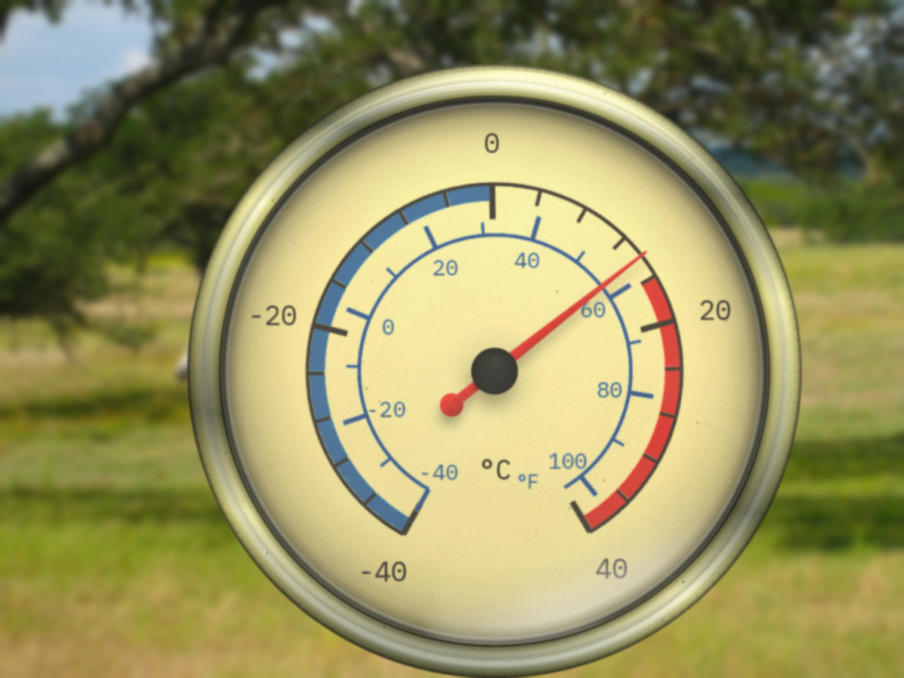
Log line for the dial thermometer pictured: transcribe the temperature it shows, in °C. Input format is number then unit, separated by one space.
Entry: 14 °C
